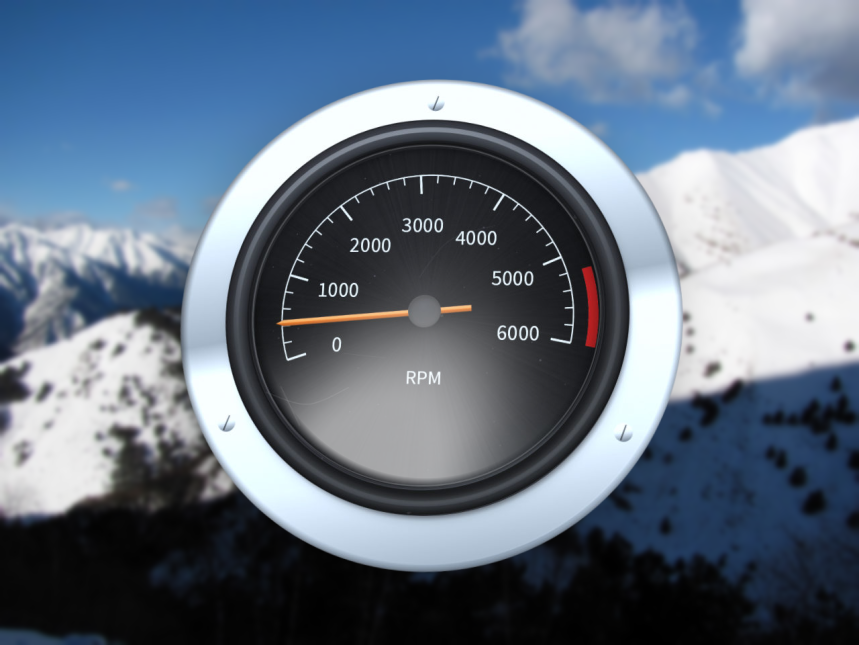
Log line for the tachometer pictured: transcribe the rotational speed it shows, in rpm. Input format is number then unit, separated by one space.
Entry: 400 rpm
